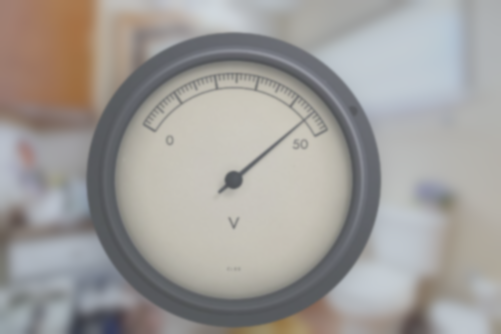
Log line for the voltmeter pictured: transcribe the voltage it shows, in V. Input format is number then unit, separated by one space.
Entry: 45 V
